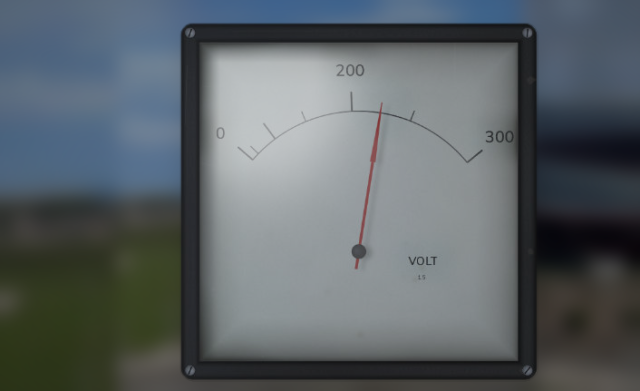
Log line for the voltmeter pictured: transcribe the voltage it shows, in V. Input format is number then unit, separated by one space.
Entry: 225 V
